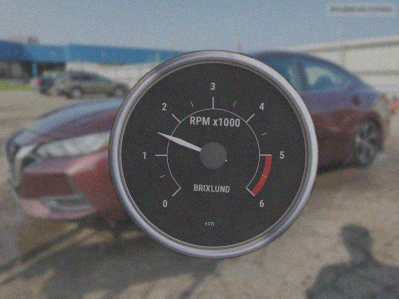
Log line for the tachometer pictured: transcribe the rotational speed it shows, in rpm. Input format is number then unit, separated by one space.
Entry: 1500 rpm
